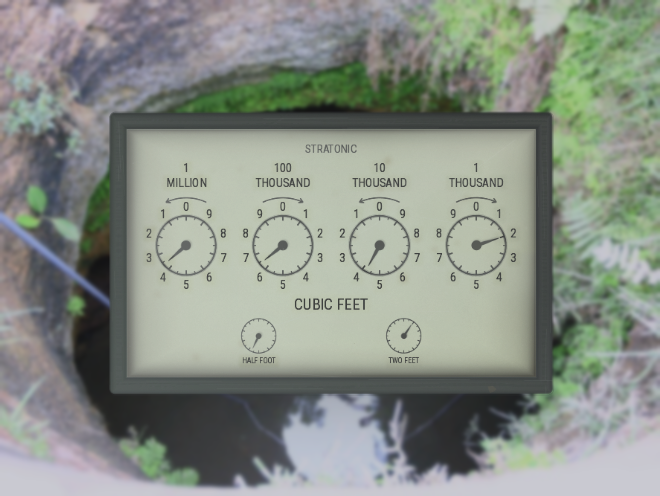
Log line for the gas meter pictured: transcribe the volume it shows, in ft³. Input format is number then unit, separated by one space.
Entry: 364200 ft³
